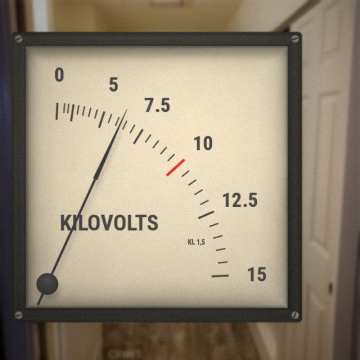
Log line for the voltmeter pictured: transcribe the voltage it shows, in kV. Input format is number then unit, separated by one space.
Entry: 6.25 kV
